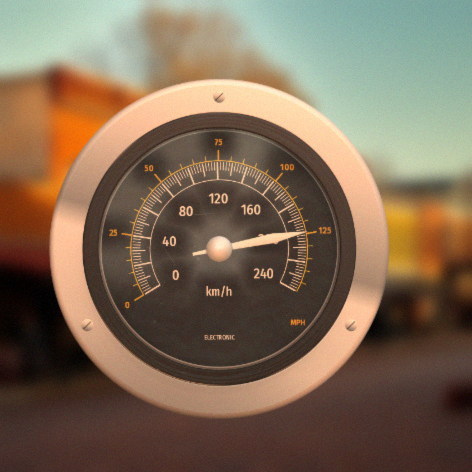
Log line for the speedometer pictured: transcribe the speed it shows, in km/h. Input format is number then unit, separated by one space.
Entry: 200 km/h
